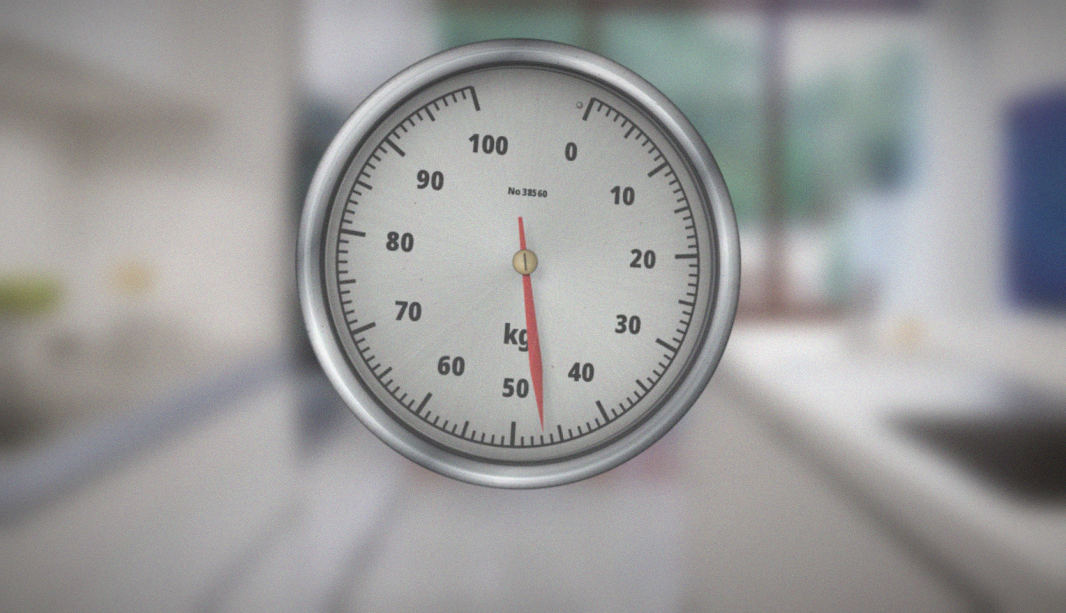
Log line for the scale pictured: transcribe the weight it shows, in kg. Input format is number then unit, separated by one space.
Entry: 47 kg
